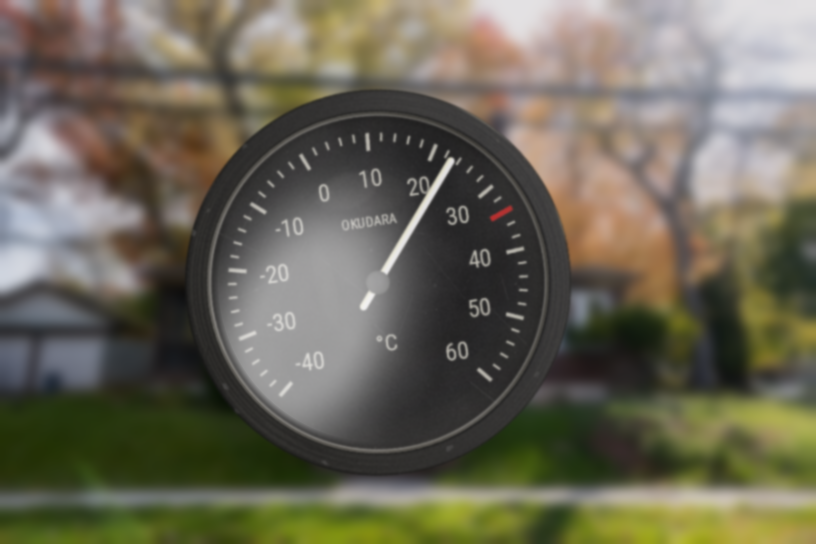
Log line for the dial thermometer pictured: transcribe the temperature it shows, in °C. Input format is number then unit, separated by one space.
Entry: 23 °C
